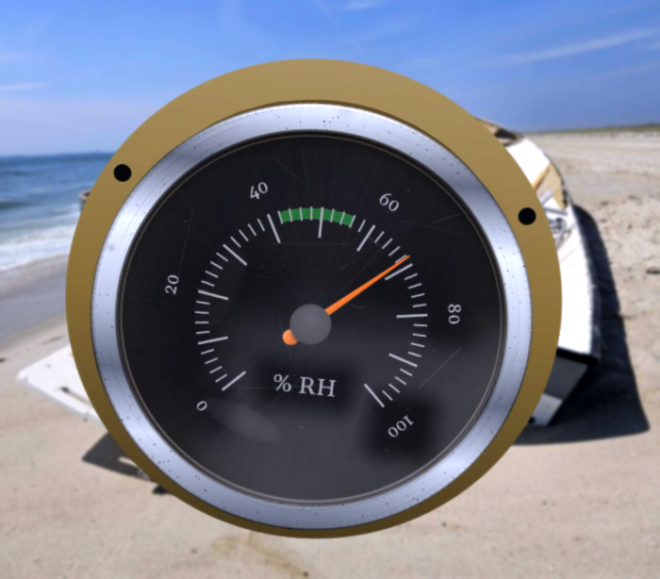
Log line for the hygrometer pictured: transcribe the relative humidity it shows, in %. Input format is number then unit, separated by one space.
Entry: 68 %
